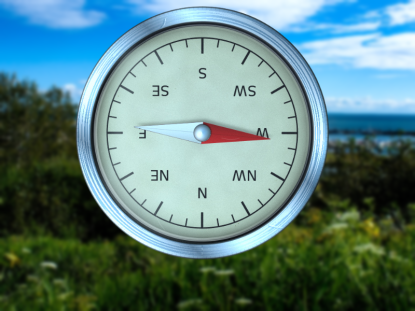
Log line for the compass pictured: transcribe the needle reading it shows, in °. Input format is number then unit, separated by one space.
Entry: 275 °
